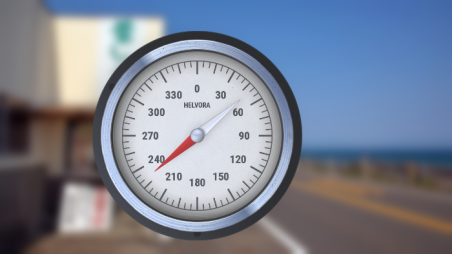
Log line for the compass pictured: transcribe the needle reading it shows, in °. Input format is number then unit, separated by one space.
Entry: 230 °
